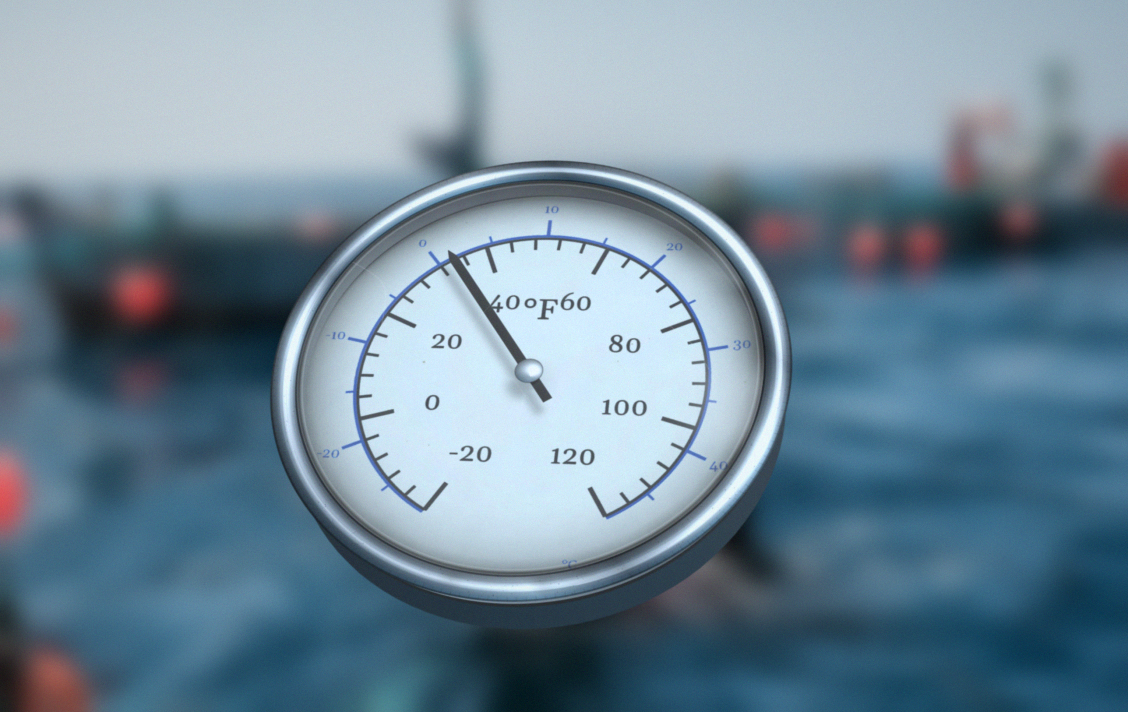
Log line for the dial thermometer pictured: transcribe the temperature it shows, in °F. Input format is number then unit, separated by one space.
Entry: 34 °F
